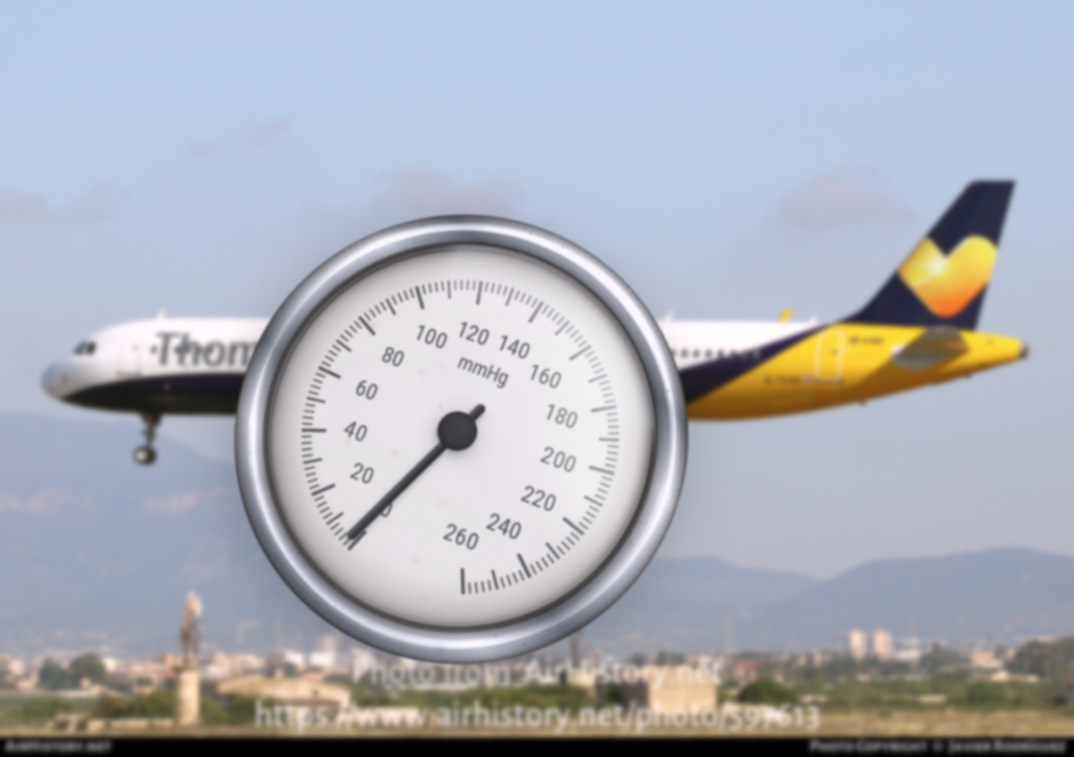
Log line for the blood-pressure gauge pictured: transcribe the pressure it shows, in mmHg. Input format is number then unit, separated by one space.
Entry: 2 mmHg
